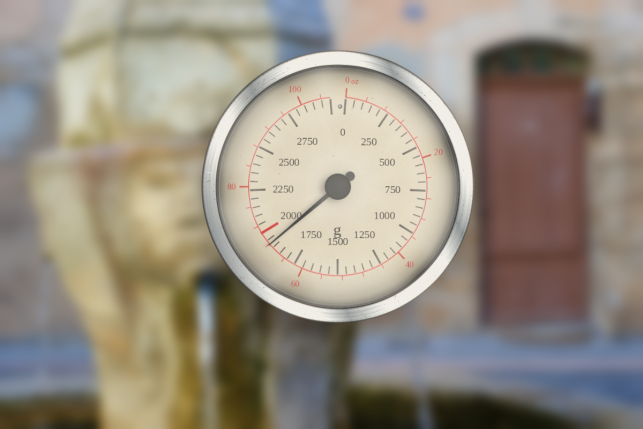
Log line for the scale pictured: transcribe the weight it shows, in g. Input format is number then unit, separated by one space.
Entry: 1925 g
